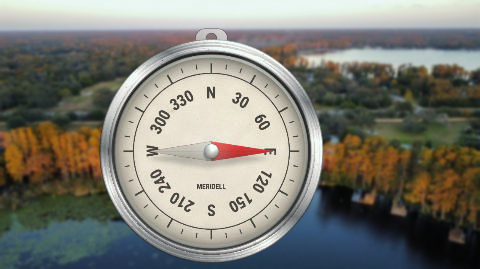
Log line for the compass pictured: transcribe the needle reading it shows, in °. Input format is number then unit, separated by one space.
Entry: 90 °
